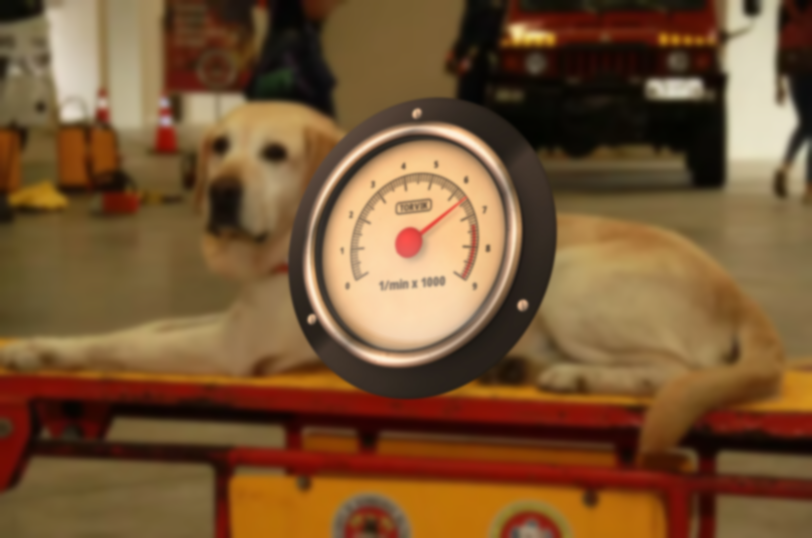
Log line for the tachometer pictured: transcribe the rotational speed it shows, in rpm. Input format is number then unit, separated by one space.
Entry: 6500 rpm
